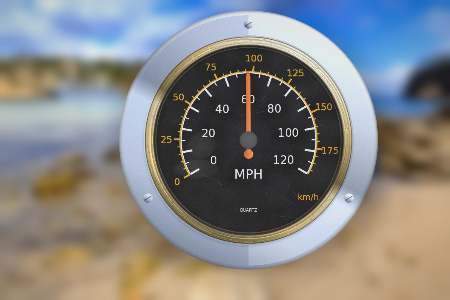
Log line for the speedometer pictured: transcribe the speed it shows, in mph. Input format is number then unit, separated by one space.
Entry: 60 mph
